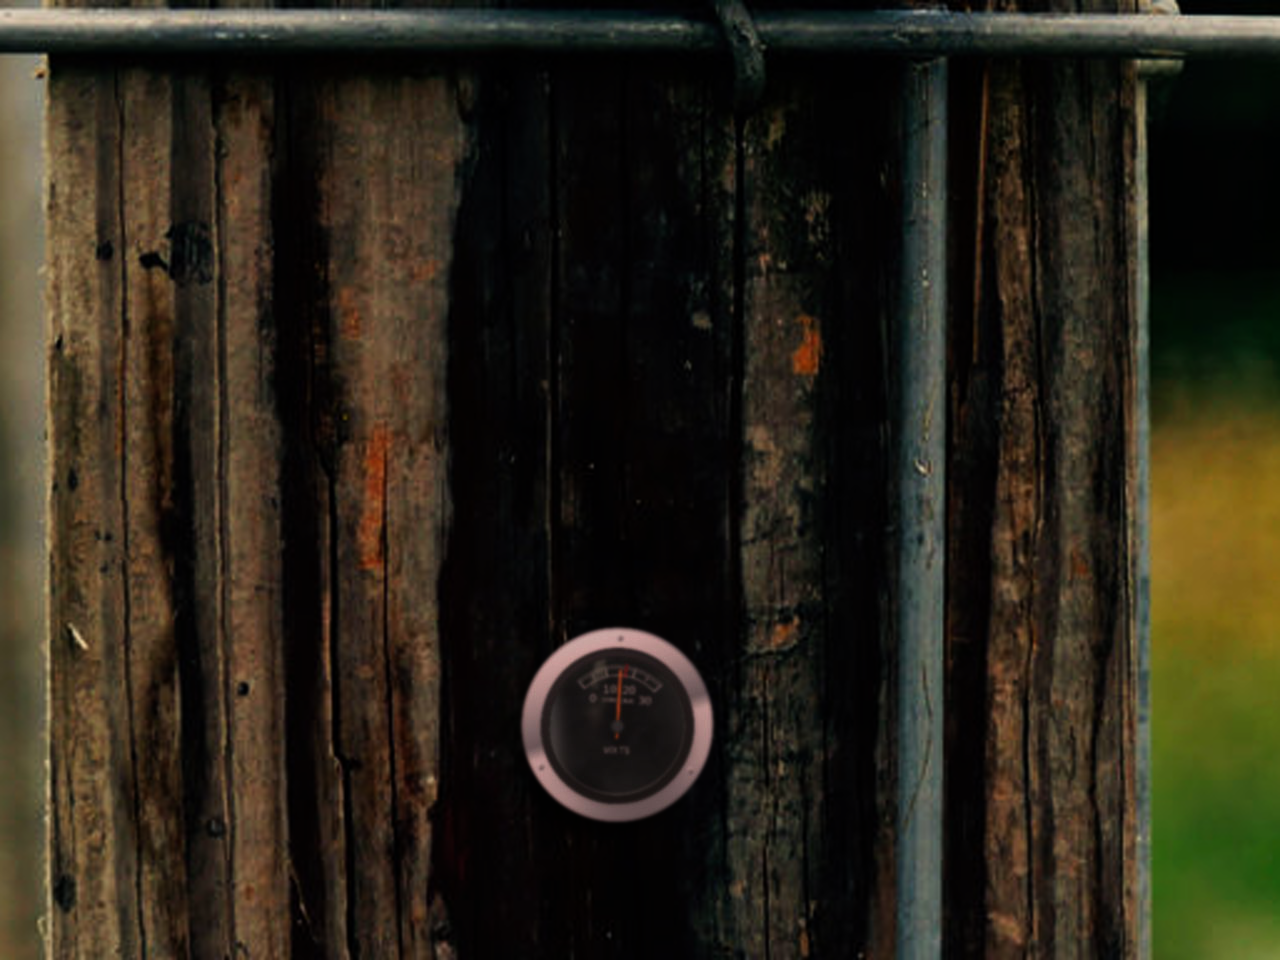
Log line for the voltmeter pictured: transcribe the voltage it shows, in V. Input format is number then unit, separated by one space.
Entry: 15 V
